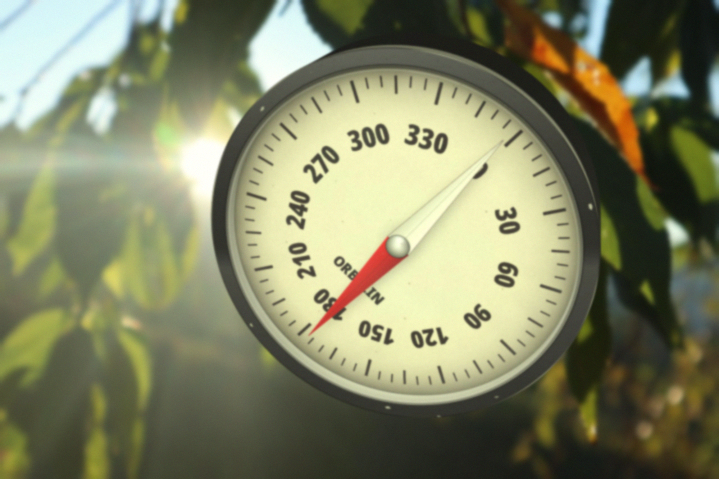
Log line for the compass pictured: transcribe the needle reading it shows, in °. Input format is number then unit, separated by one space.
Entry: 177.5 °
